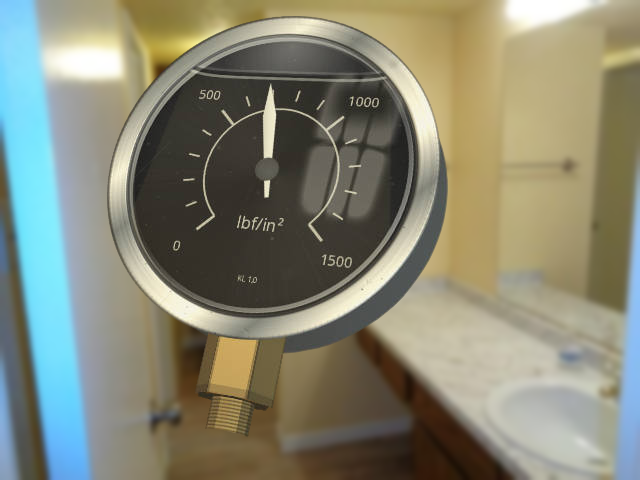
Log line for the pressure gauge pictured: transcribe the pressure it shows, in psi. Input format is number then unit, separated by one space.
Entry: 700 psi
